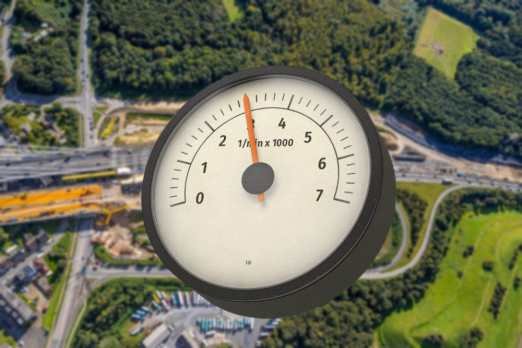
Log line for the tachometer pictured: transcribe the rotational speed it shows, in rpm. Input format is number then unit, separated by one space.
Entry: 3000 rpm
